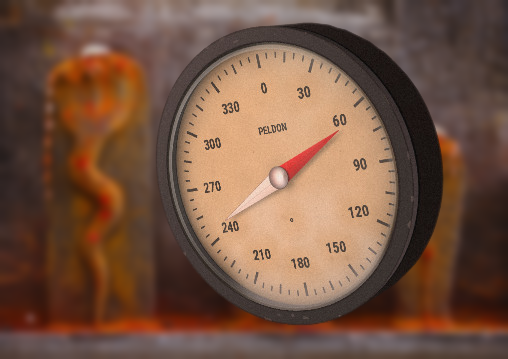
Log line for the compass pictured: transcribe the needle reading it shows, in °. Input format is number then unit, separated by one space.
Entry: 65 °
